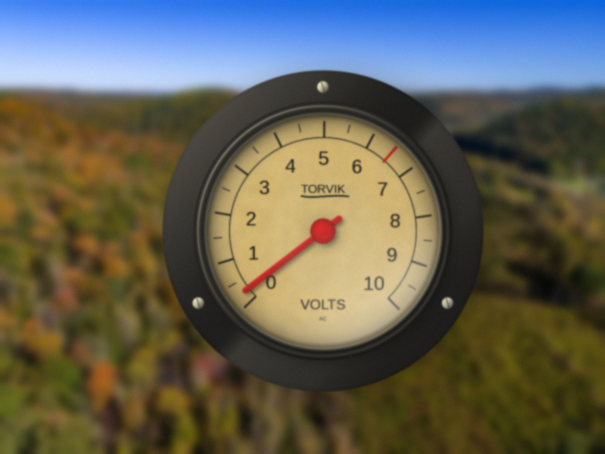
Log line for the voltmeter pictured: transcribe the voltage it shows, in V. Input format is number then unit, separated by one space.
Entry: 0.25 V
